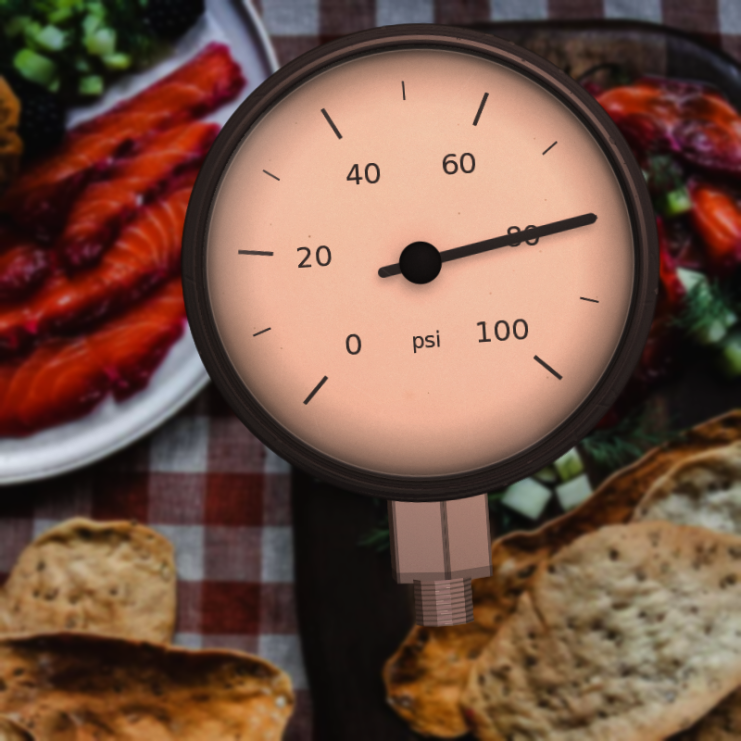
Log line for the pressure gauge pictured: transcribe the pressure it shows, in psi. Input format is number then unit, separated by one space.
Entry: 80 psi
